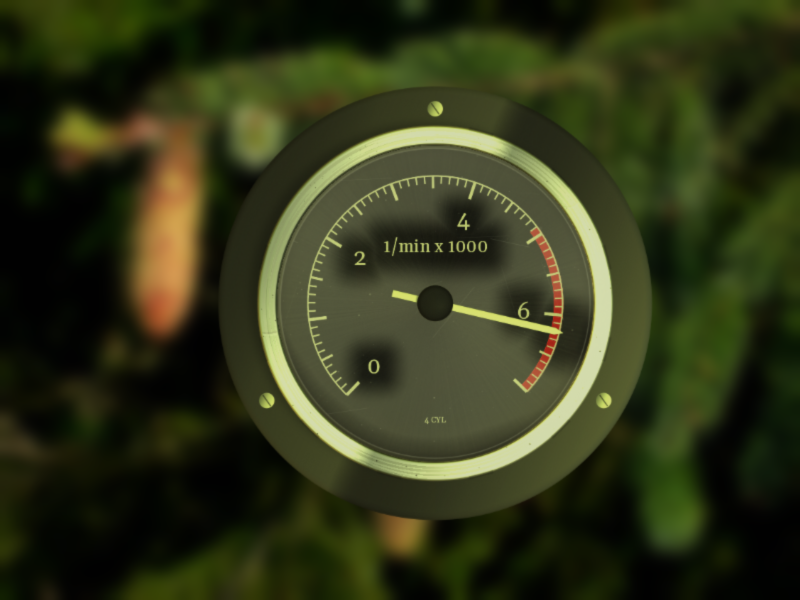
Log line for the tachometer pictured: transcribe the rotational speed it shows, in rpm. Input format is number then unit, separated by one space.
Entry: 6200 rpm
